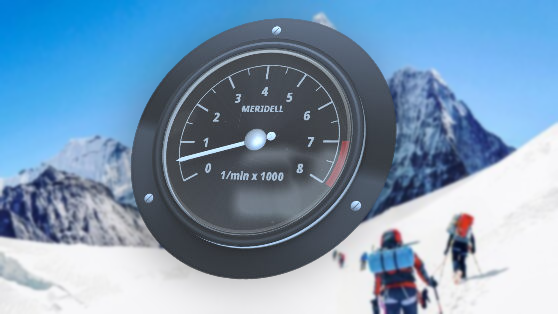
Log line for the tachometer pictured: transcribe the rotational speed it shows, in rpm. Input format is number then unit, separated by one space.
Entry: 500 rpm
